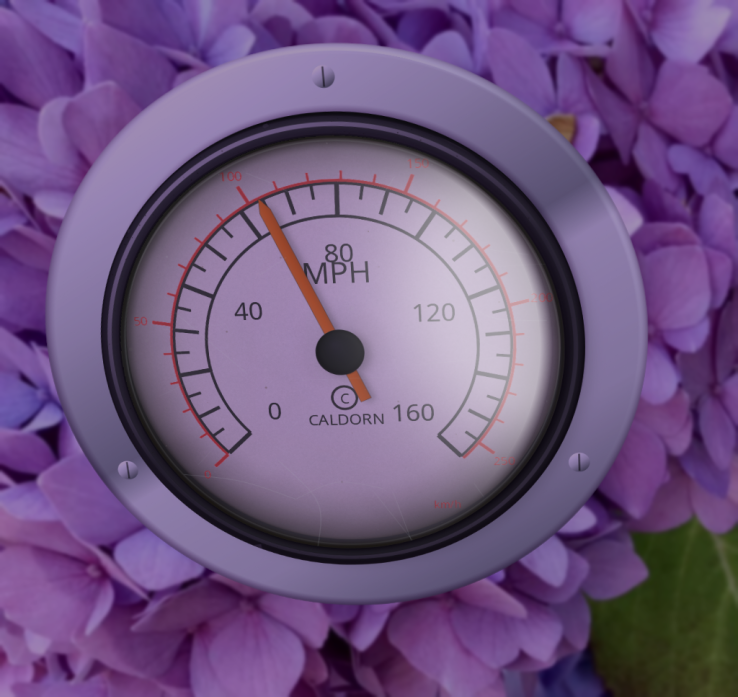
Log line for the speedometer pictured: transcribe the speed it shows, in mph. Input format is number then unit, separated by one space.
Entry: 65 mph
